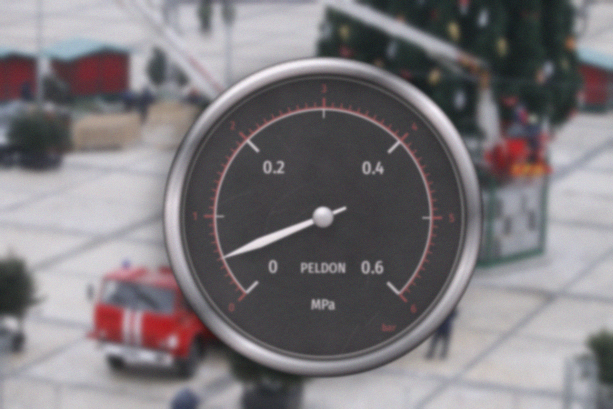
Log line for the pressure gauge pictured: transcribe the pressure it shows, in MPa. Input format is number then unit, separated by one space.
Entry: 0.05 MPa
